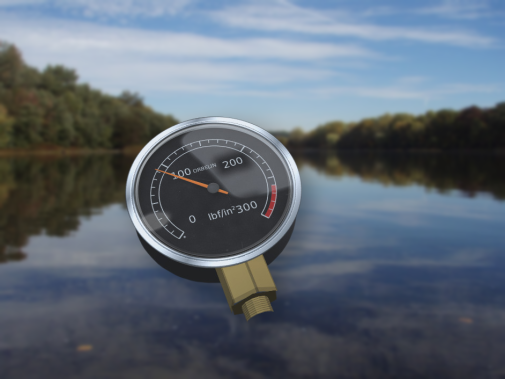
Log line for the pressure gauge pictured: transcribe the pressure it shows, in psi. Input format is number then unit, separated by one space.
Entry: 90 psi
